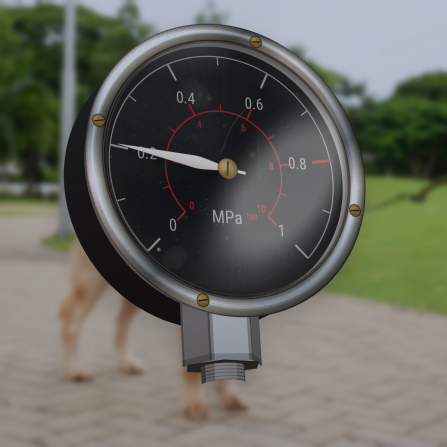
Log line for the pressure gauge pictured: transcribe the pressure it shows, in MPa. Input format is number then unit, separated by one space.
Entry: 0.2 MPa
